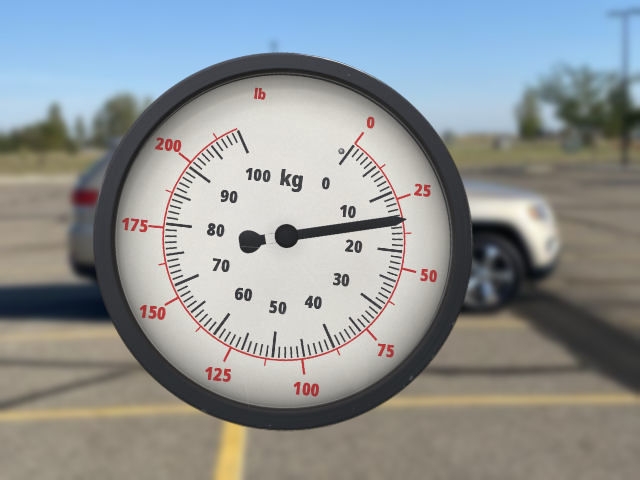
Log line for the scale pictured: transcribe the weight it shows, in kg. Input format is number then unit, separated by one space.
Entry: 15 kg
